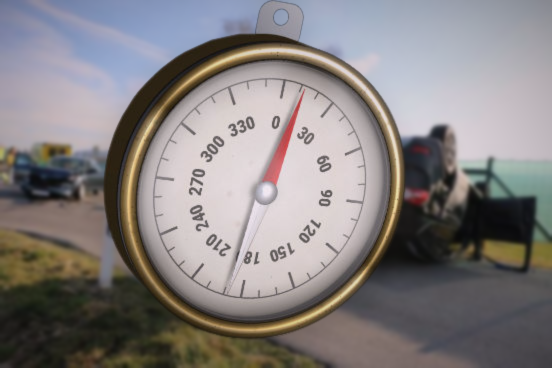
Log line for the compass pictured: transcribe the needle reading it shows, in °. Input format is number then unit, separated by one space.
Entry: 10 °
